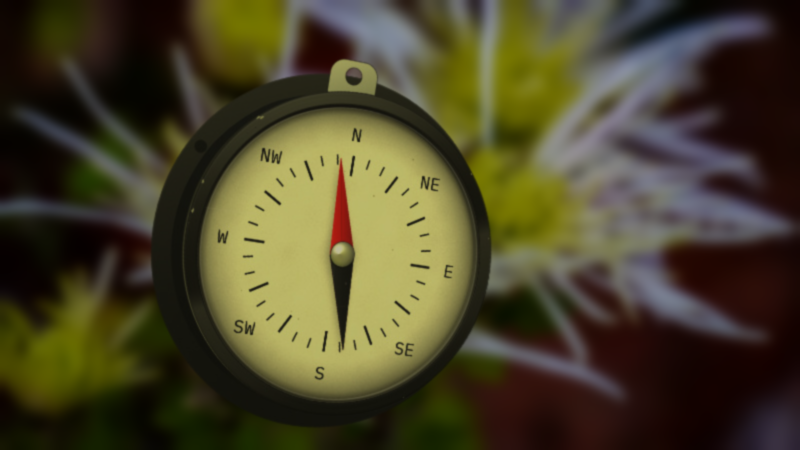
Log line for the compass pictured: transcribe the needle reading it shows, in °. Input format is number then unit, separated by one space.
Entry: 350 °
